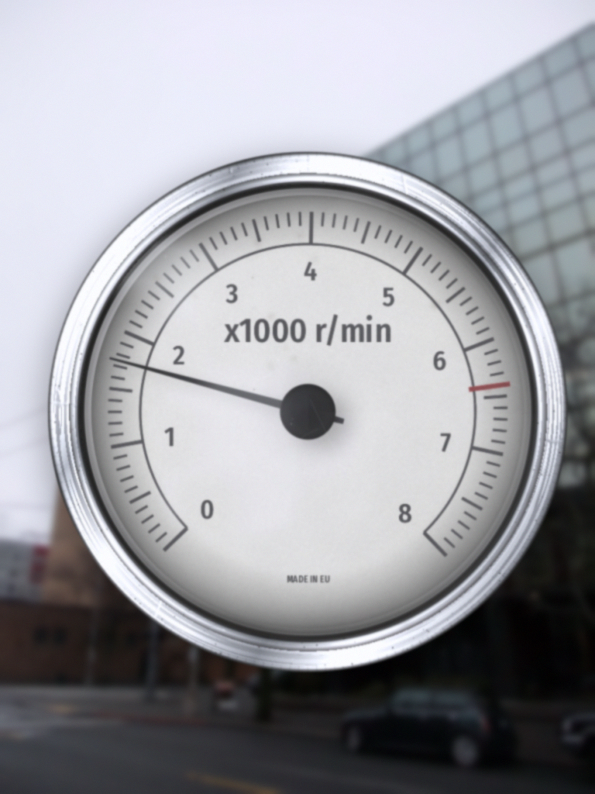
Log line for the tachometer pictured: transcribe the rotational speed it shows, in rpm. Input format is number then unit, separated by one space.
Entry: 1750 rpm
